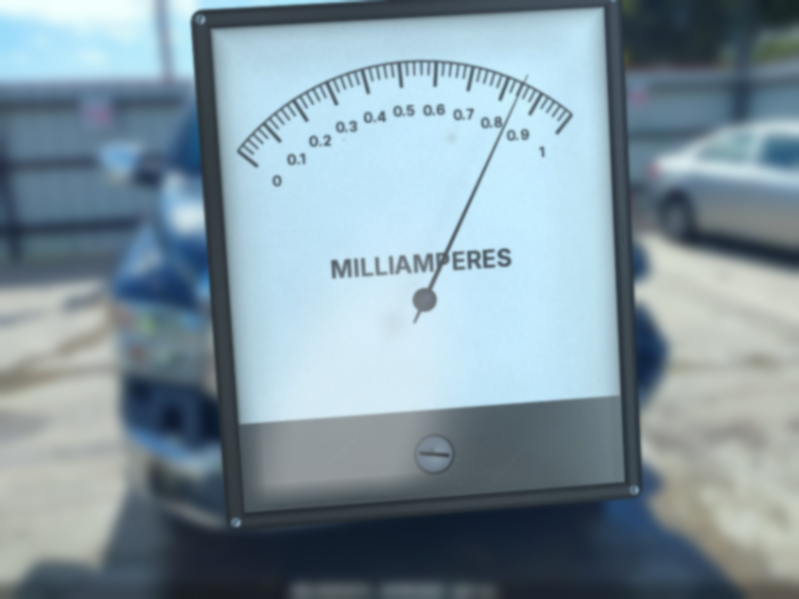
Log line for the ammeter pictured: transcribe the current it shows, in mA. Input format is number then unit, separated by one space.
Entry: 0.84 mA
